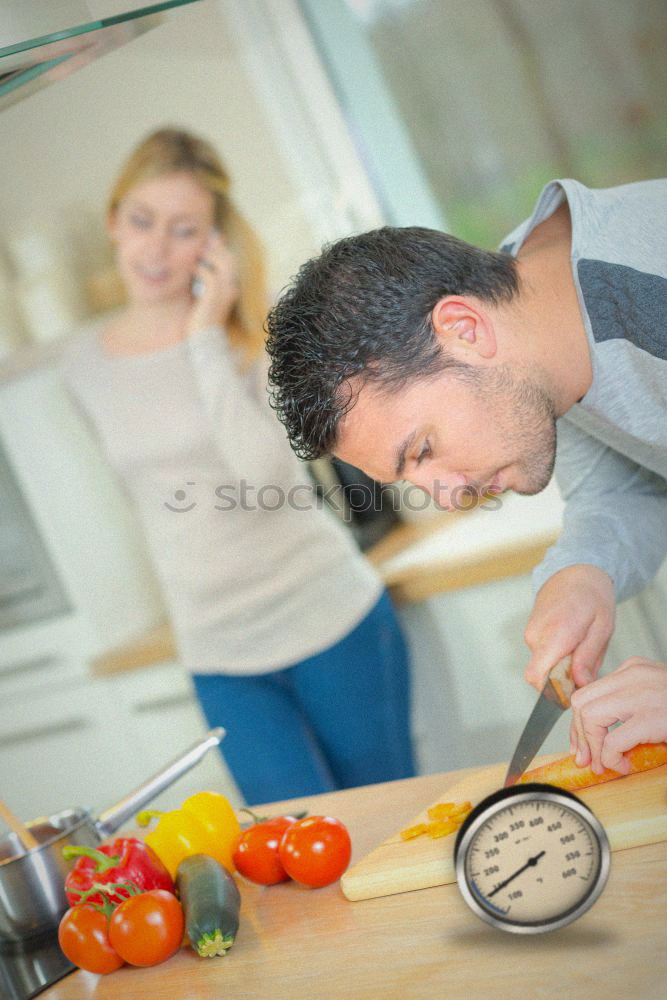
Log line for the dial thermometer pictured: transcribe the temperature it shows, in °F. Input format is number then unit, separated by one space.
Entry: 150 °F
